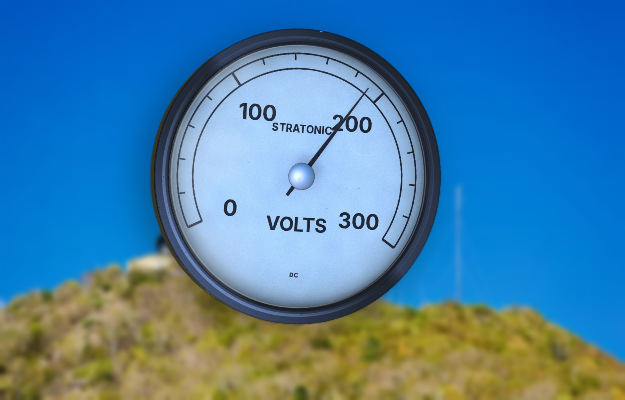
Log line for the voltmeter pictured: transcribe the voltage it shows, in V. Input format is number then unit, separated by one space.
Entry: 190 V
